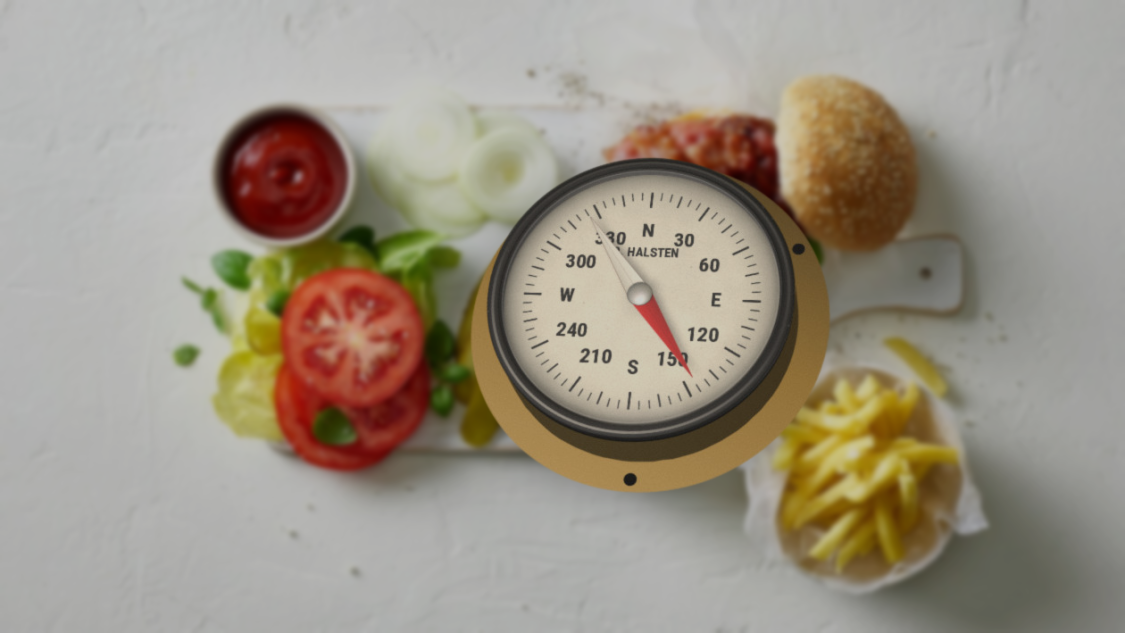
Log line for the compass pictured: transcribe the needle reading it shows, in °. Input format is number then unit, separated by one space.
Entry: 145 °
